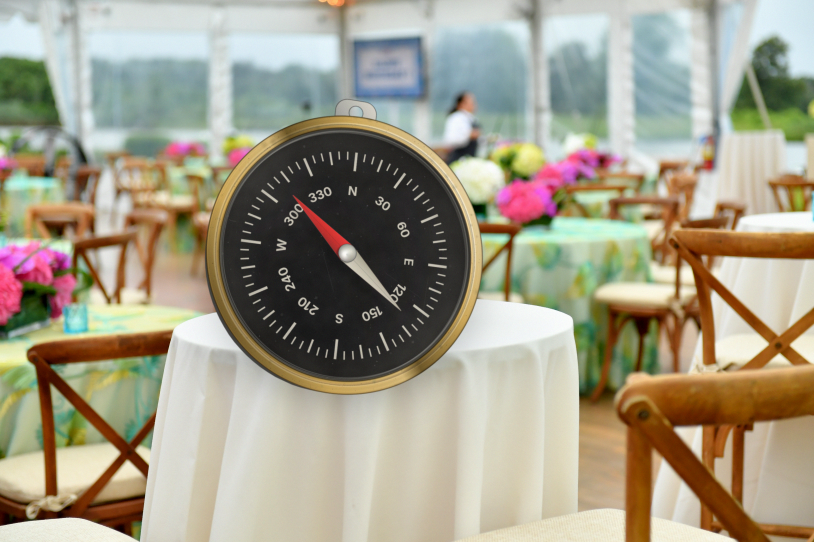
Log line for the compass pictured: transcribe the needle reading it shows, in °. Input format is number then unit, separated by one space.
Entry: 310 °
